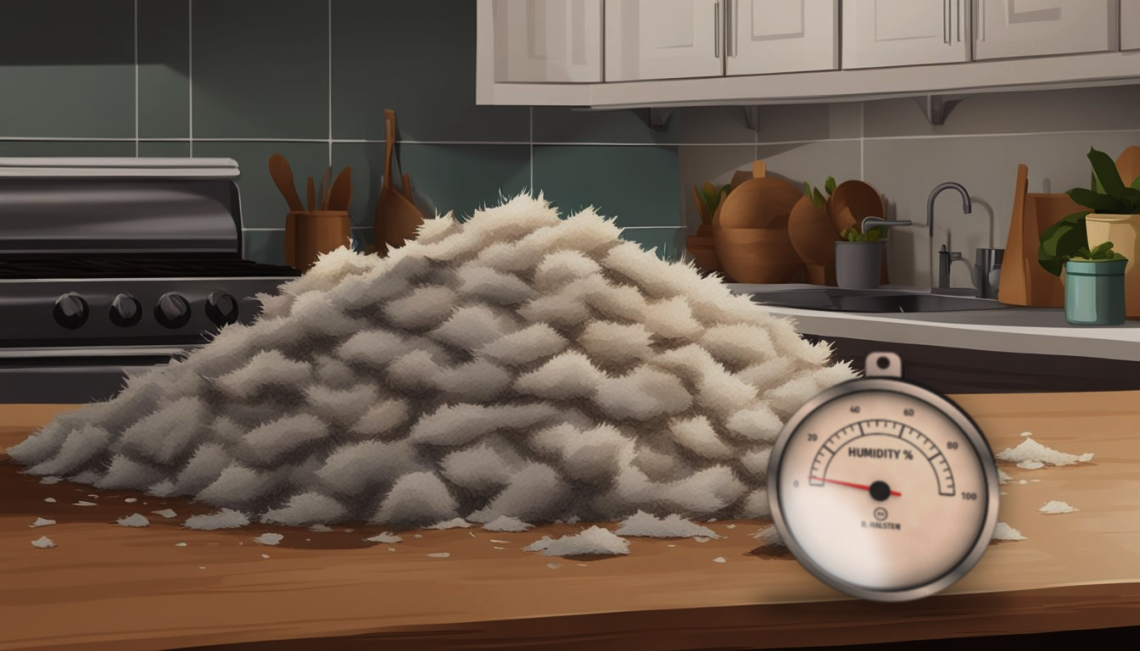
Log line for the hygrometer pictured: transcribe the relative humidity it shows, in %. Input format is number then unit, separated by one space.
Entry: 4 %
